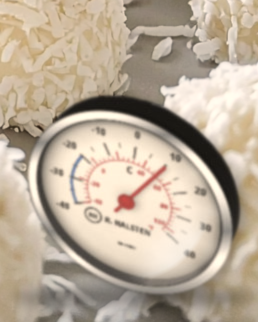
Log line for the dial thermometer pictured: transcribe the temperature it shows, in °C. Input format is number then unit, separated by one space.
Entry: 10 °C
